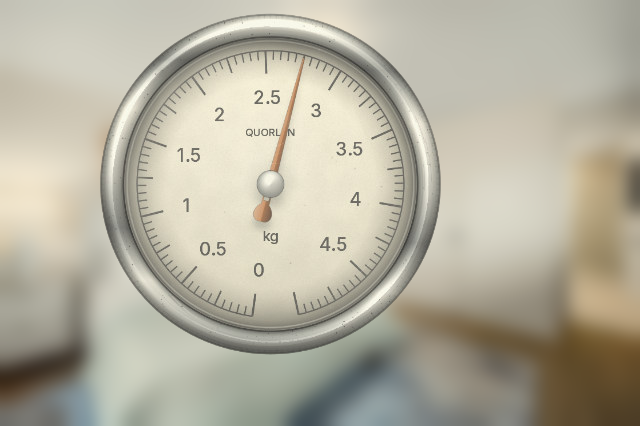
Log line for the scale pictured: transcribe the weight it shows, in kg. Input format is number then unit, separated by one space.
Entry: 2.75 kg
